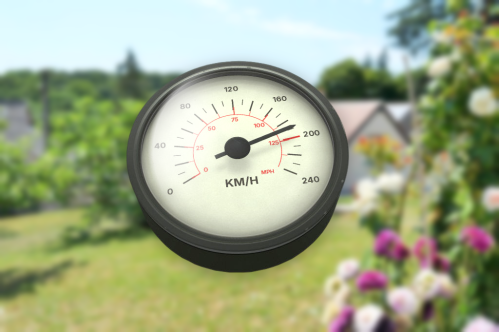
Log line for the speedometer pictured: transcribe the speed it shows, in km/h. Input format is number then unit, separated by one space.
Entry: 190 km/h
